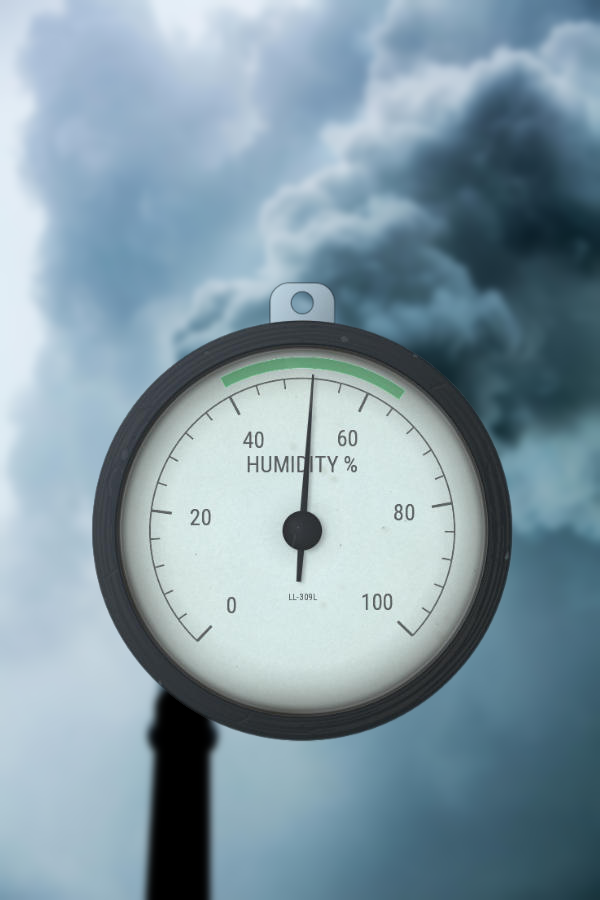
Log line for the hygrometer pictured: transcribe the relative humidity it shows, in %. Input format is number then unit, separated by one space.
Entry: 52 %
